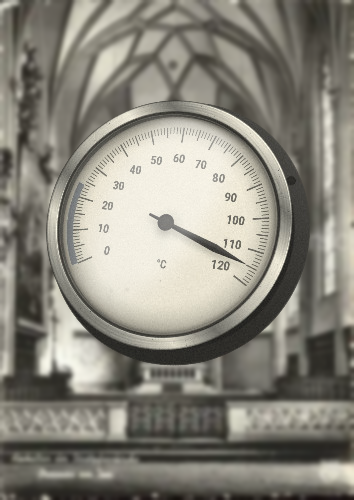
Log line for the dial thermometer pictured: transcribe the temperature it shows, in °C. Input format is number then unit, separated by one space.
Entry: 115 °C
